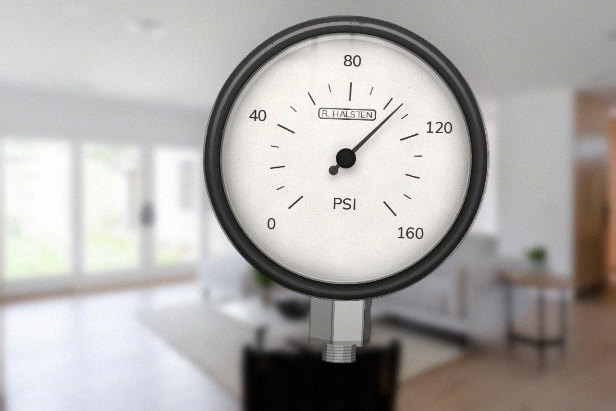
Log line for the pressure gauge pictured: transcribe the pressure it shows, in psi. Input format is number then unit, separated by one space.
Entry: 105 psi
